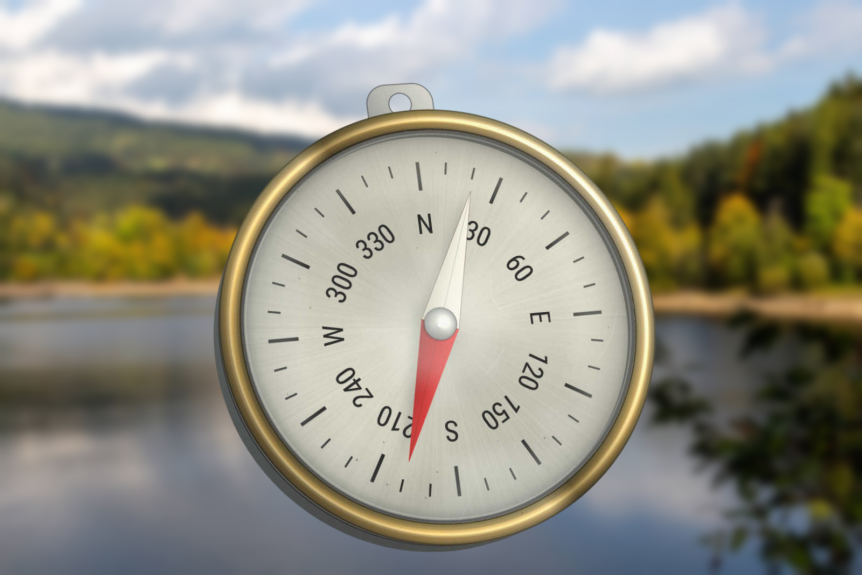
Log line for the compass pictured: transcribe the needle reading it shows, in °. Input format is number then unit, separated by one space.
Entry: 200 °
